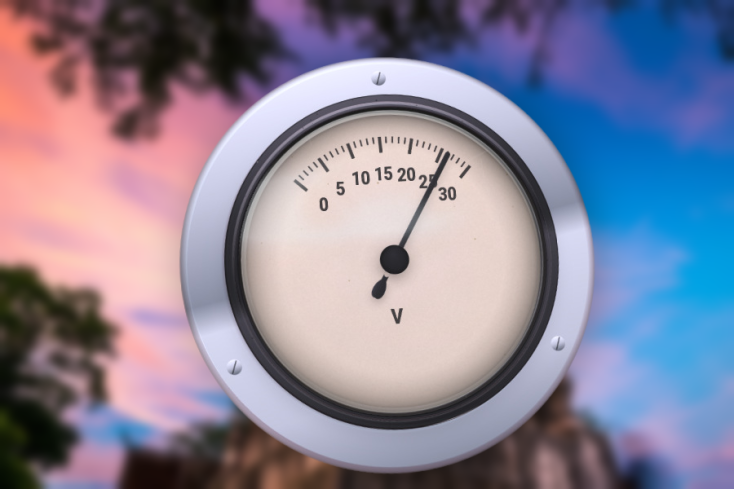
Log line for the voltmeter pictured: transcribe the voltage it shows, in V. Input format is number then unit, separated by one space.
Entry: 26 V
